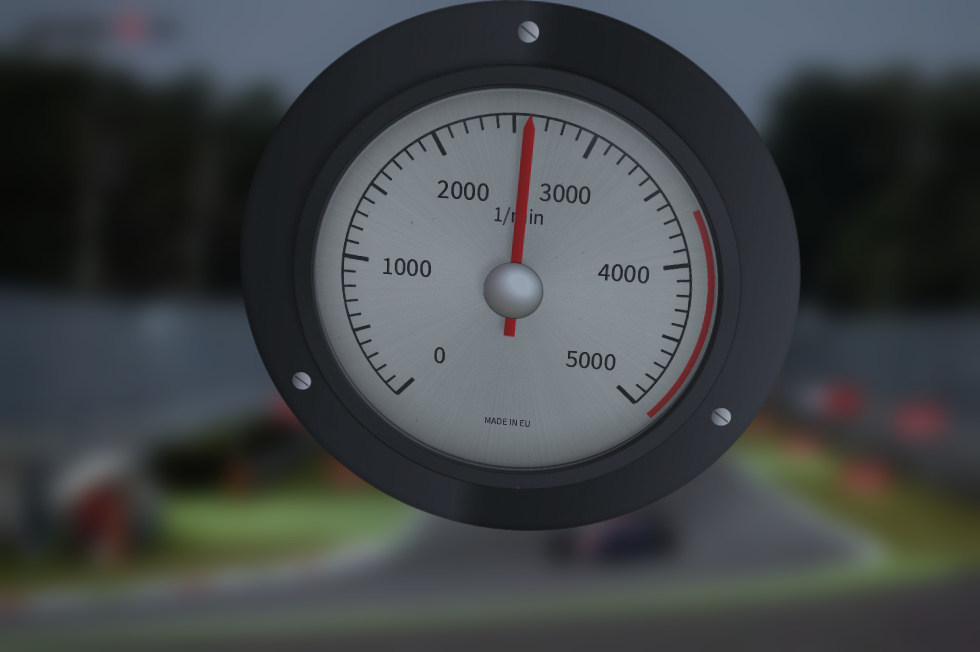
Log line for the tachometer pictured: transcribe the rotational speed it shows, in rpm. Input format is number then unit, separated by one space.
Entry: 2600 rpm
